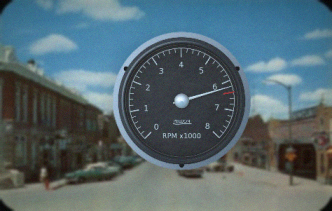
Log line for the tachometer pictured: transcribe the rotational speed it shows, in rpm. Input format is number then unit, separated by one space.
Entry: 6200 rpm
